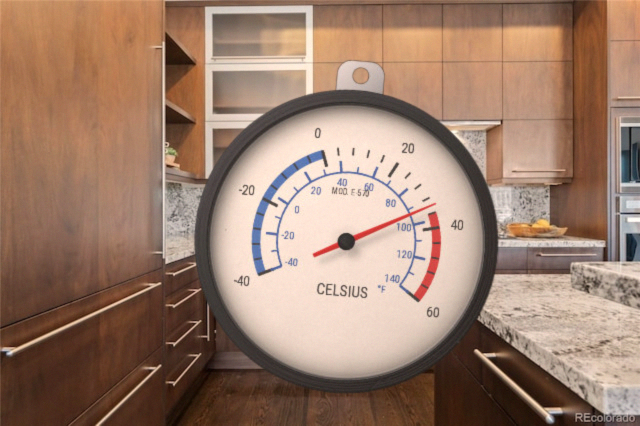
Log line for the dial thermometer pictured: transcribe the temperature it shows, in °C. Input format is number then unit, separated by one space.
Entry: 34 °C
